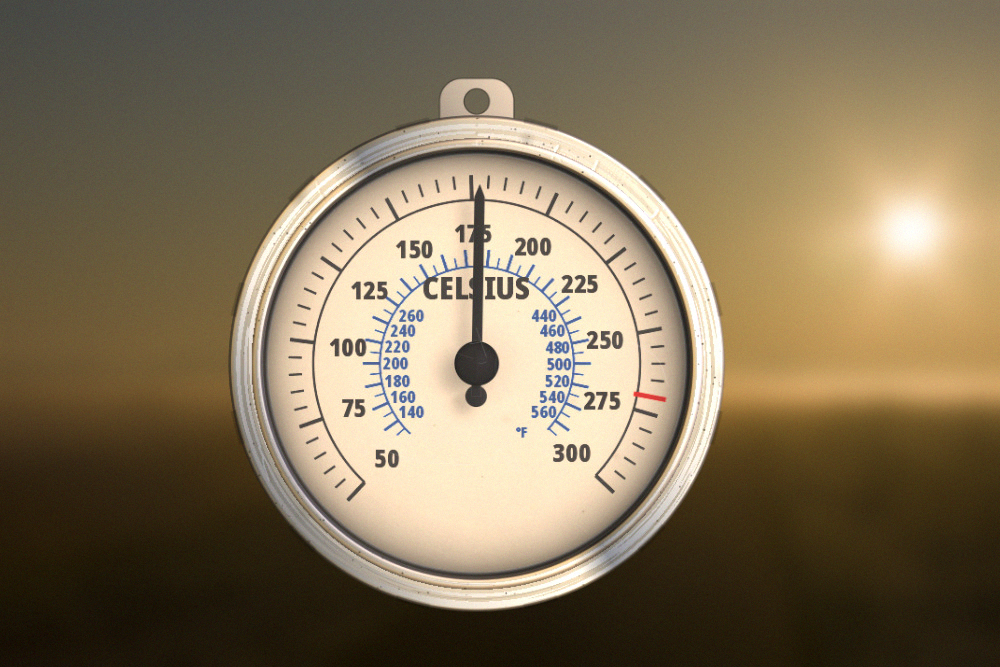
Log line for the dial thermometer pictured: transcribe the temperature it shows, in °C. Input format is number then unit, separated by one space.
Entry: 177.5 °C
